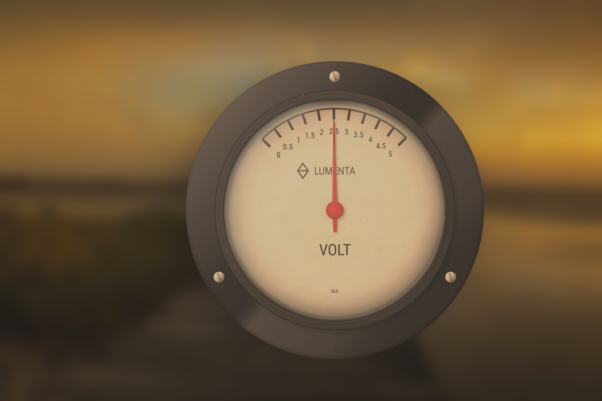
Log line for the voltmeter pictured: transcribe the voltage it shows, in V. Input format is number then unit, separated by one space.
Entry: 2.5 V
